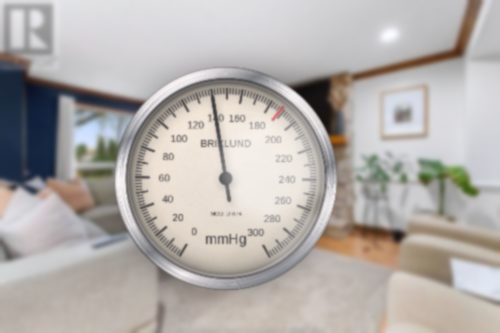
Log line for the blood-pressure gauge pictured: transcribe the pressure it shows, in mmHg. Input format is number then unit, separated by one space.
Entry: 140 mmHg
